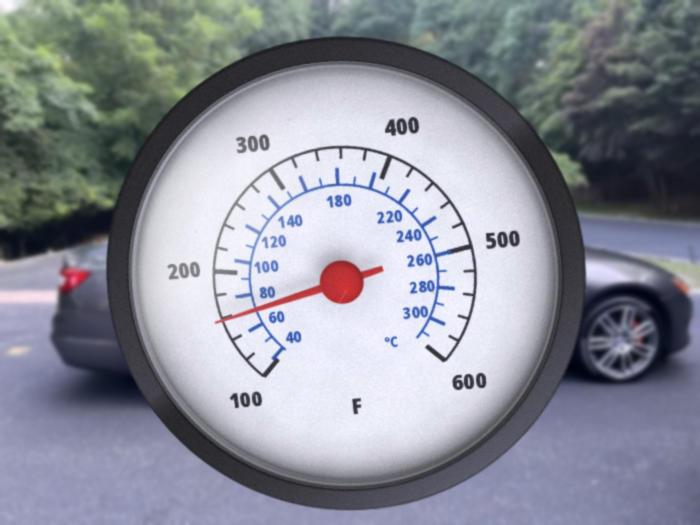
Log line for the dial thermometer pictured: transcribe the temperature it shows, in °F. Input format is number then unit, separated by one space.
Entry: 160 °F
